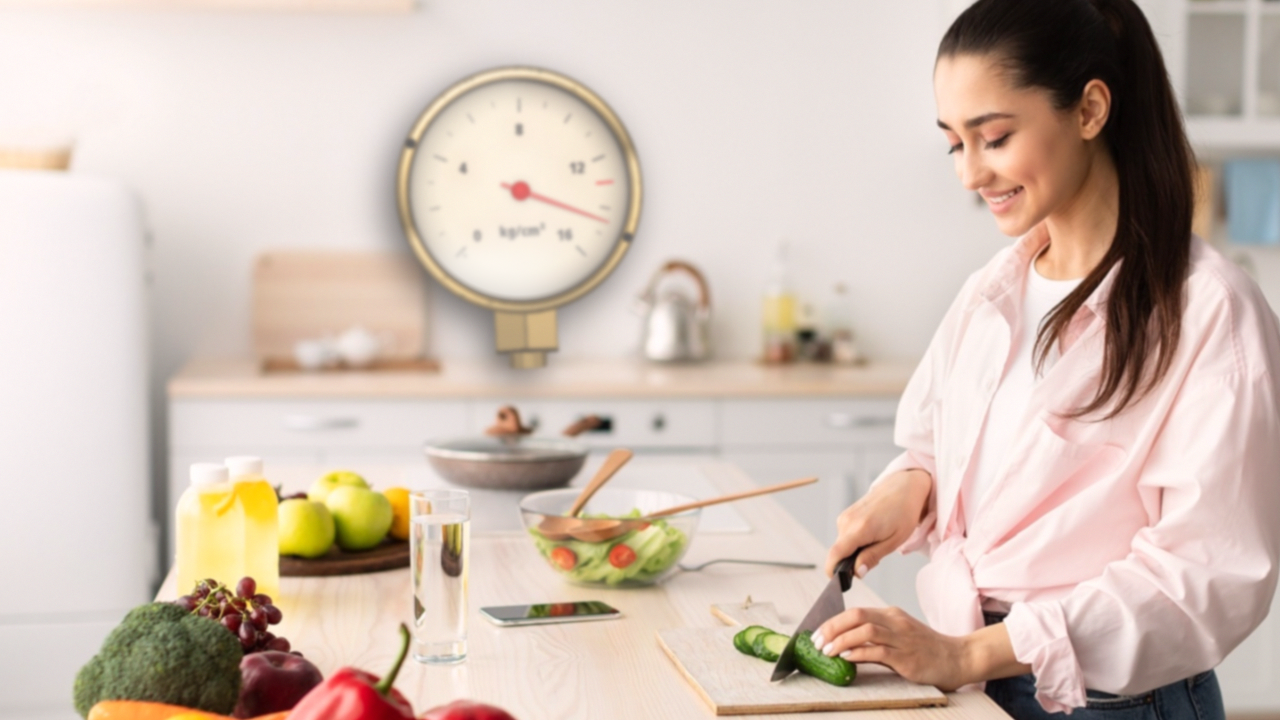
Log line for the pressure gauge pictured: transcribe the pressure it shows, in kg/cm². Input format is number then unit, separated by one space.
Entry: 14.5 kg/cm²
